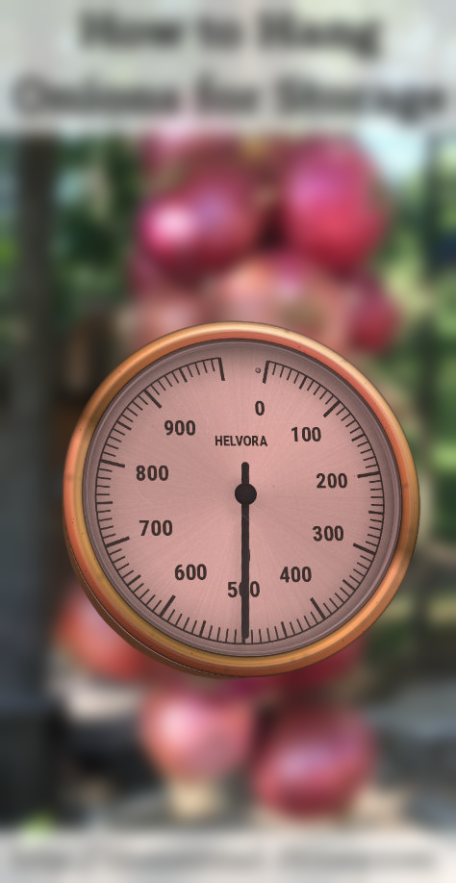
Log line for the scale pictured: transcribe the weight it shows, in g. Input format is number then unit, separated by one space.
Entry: 500 g
